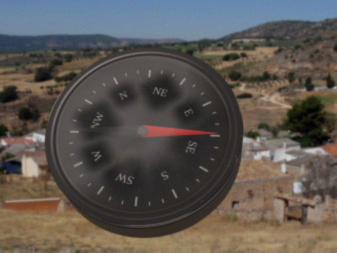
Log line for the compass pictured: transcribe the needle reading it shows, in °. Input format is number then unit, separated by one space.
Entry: 120 °
